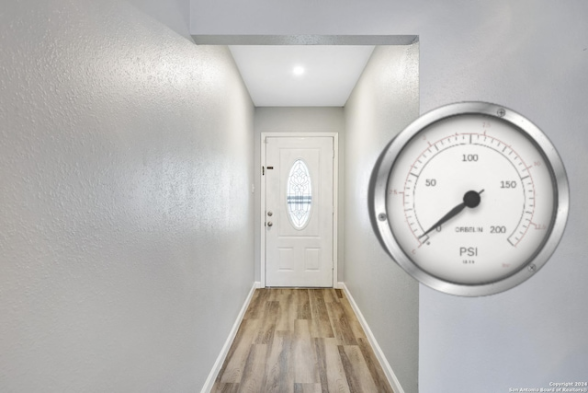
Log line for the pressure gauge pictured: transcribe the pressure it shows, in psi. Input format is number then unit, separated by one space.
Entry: 5 psi
